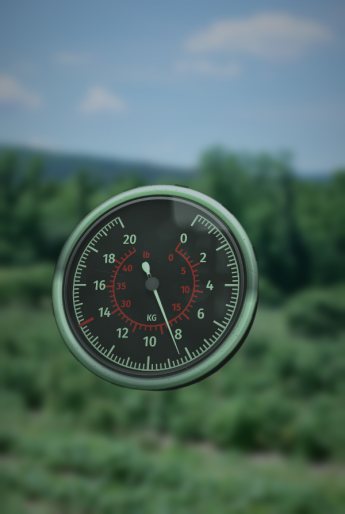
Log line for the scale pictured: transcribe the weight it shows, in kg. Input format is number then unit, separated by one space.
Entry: 8.4 kg
